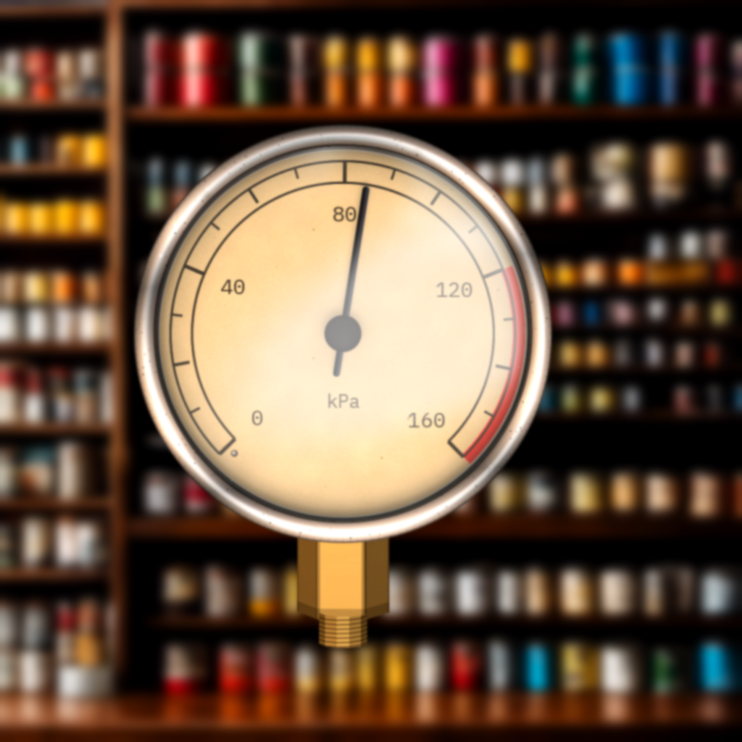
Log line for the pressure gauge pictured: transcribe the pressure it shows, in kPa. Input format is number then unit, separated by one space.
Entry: 85 kPa
